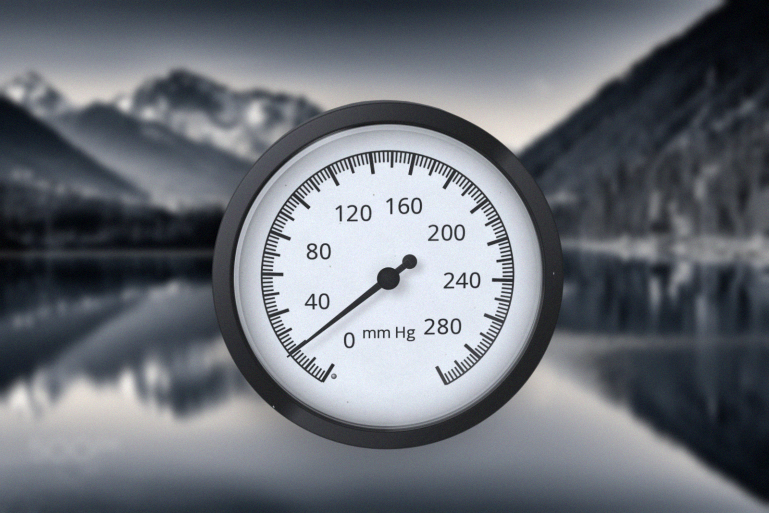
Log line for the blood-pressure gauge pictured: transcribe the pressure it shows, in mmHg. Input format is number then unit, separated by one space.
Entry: 20 mmHg
